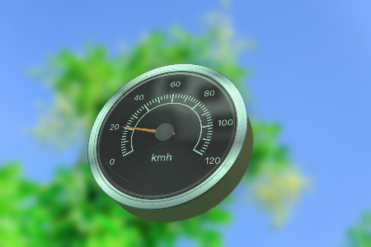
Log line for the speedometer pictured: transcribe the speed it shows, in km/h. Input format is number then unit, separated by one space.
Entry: 20 km/h
